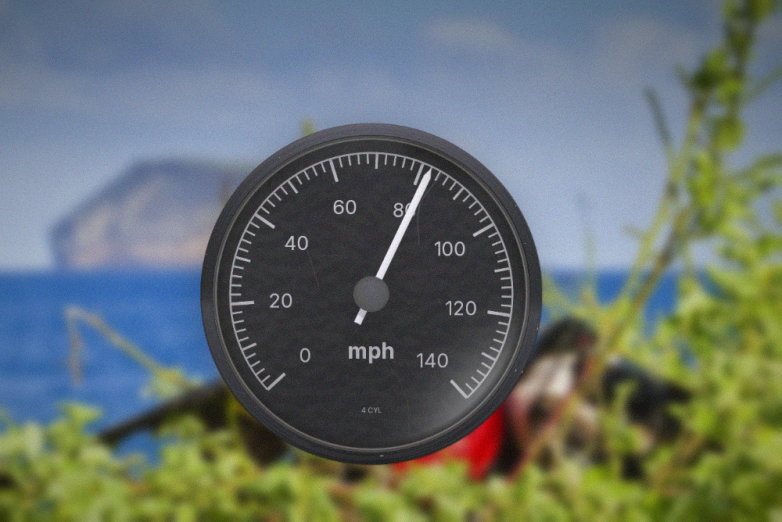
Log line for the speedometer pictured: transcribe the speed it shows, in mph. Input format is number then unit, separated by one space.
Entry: 82 mph
